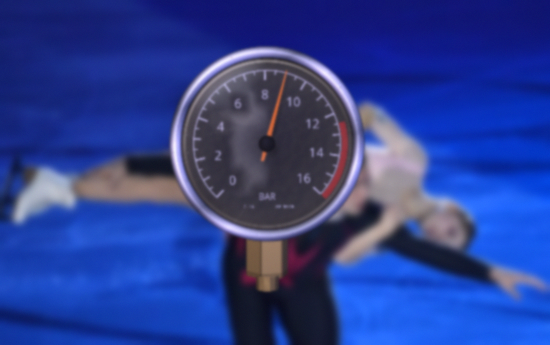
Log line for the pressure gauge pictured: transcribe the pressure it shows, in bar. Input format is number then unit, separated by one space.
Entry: 9 bar
